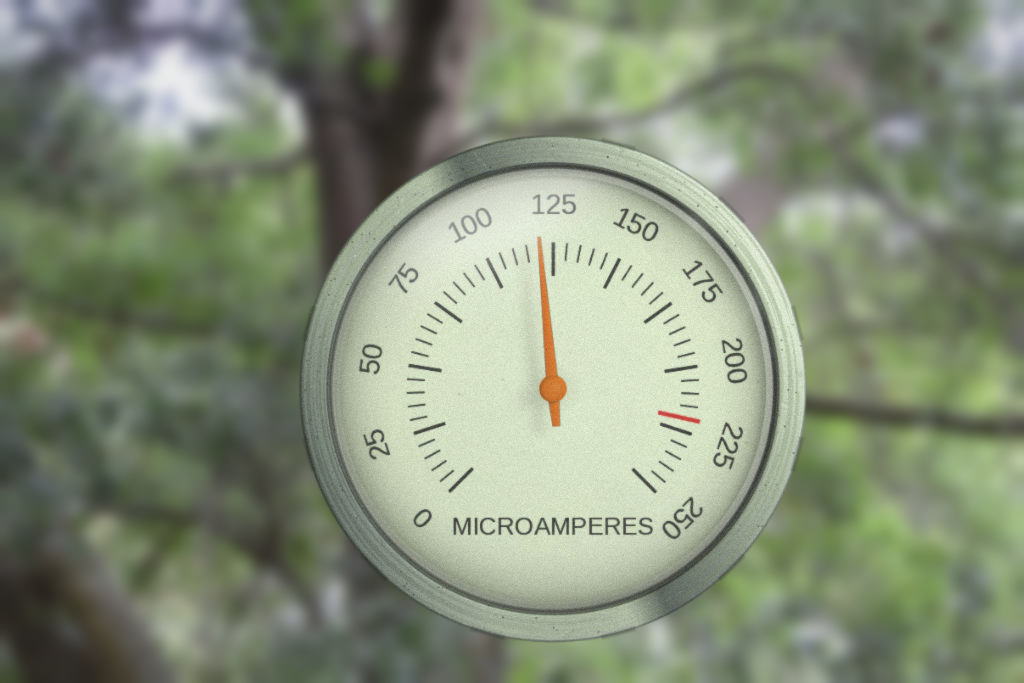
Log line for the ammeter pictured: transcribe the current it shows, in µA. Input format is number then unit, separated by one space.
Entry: 120 µA
